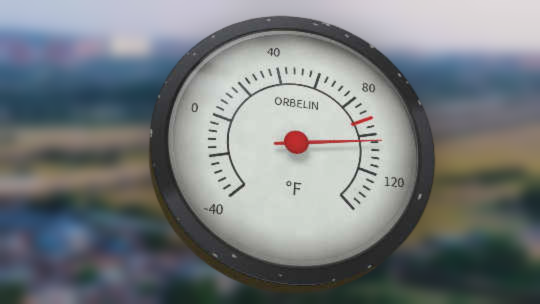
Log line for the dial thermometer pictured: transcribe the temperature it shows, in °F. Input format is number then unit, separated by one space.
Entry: 104 °F
